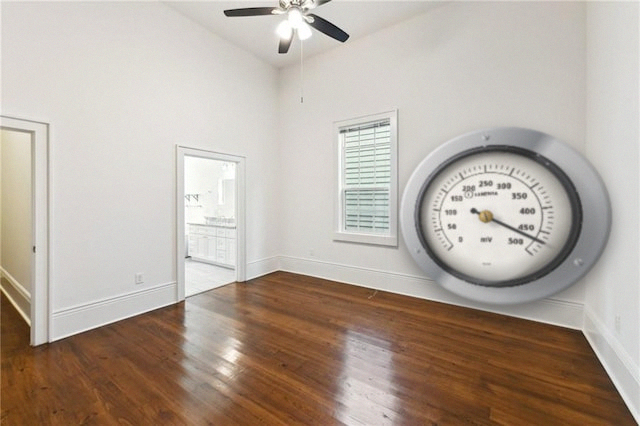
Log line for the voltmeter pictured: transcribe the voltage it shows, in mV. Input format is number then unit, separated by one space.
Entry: 470 mV
